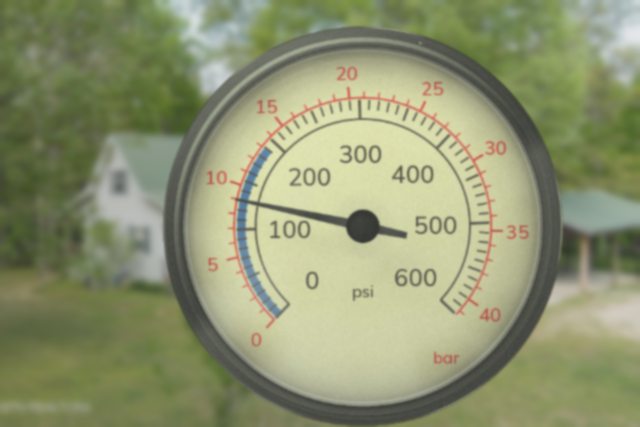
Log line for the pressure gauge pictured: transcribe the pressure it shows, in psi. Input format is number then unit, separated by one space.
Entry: 130 psi
